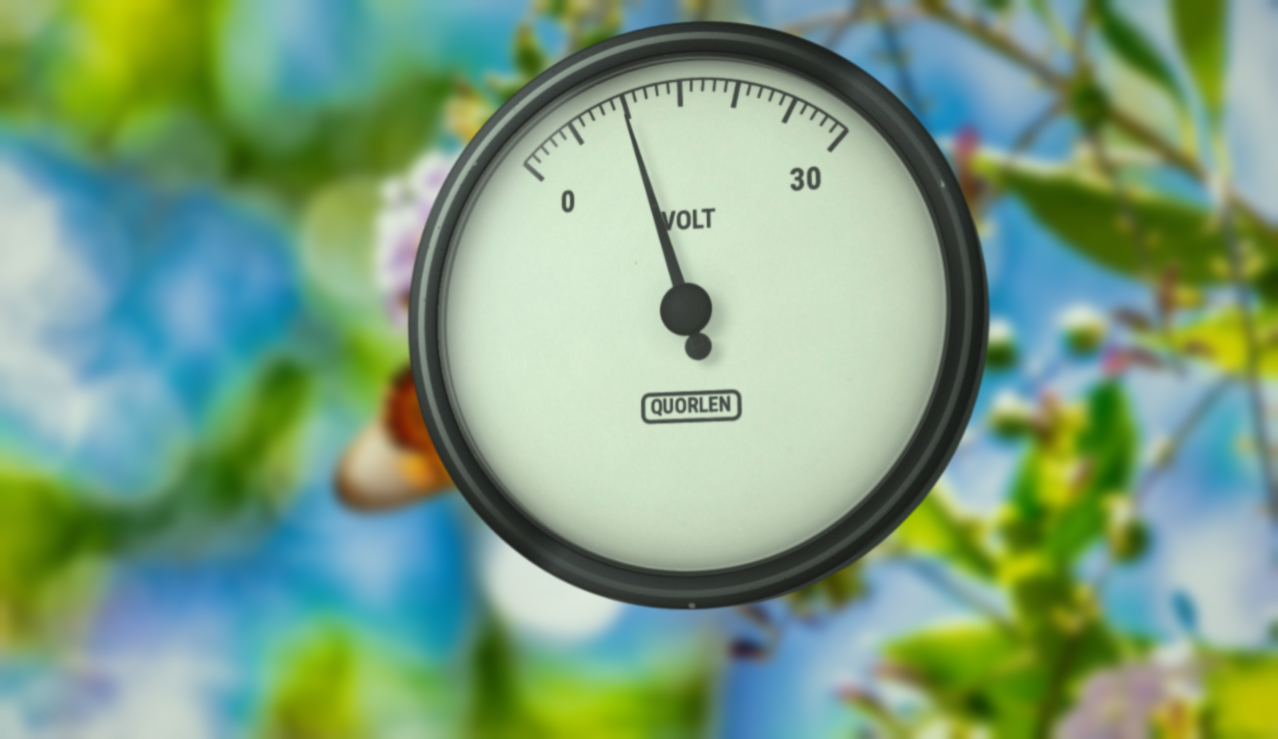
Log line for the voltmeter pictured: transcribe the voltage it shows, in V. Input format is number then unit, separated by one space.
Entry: 10 V
